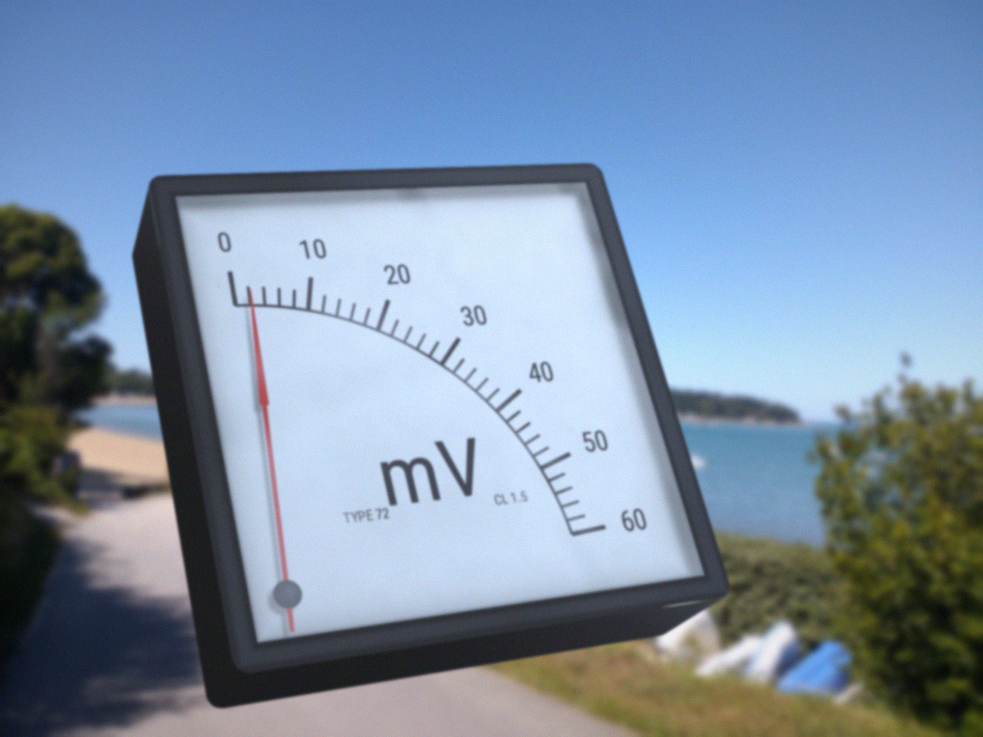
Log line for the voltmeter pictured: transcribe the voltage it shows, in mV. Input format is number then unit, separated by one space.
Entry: 2 mV
